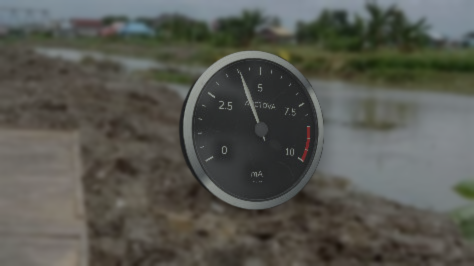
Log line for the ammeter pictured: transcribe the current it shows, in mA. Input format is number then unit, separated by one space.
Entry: 4 mA
